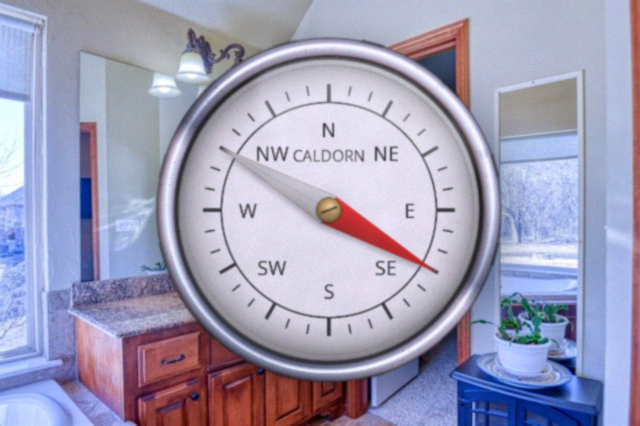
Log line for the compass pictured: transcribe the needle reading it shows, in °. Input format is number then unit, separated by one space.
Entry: 120 °
